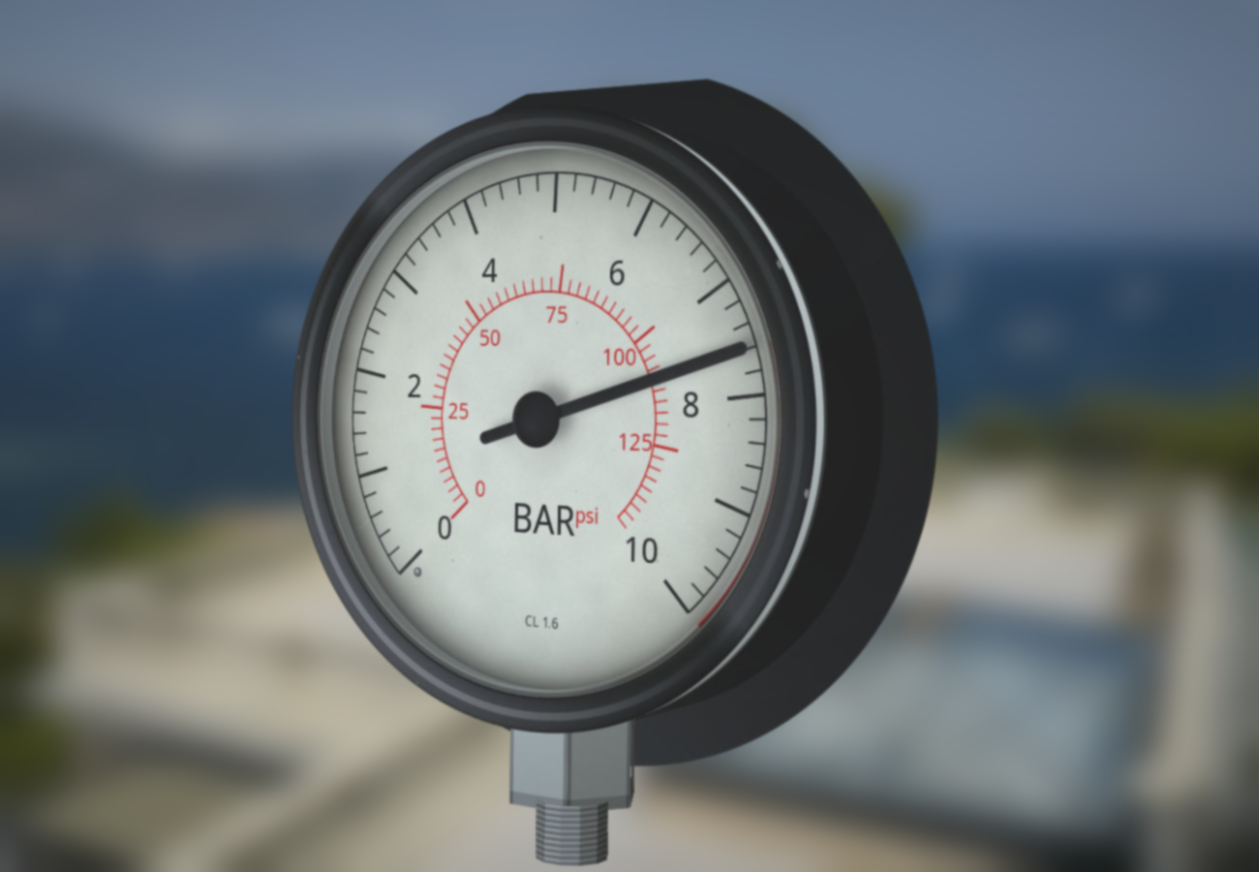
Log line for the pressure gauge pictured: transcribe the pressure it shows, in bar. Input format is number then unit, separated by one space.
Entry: 7.6 bar
